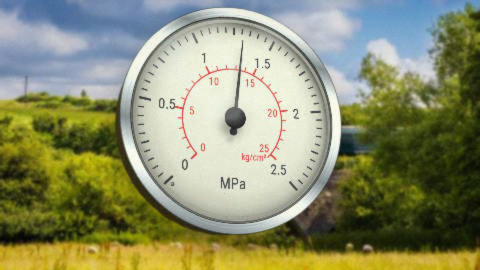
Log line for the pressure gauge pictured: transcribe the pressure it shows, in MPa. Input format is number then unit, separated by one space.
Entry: 1.3 MPa
